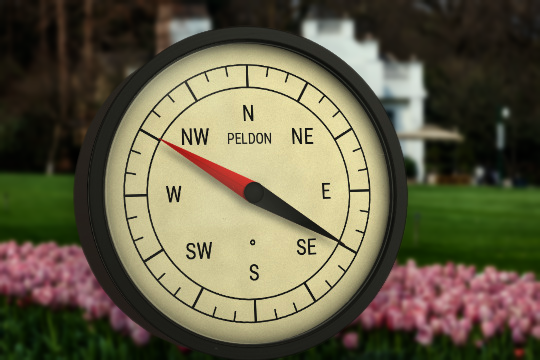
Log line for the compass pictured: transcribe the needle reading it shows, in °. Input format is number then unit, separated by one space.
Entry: 300 °
